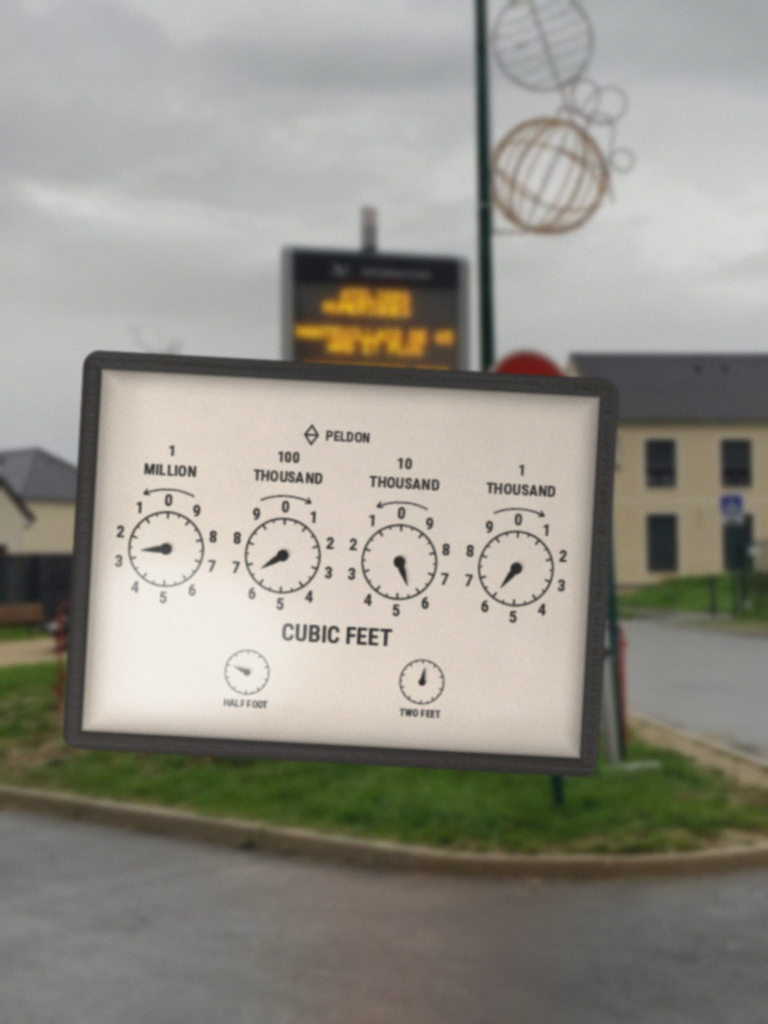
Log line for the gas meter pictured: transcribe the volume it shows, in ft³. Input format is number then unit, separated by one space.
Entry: 265600 ft³
